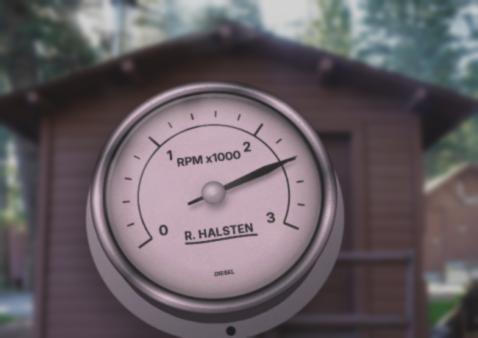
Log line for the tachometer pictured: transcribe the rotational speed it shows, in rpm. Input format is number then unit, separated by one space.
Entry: 2400 rpm
